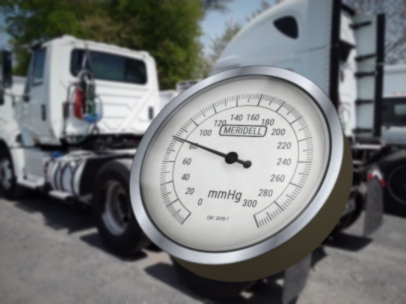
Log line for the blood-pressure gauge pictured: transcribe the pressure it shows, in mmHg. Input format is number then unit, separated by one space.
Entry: 80 mmHg
